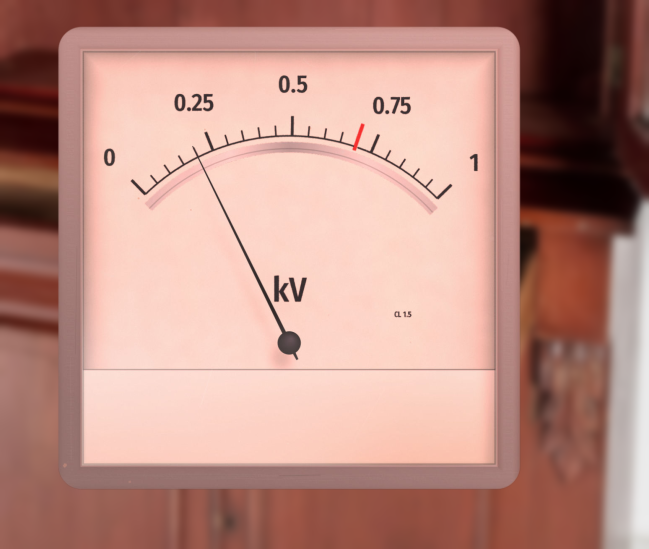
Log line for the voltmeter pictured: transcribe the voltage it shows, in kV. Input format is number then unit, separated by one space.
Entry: 0.2 kV
